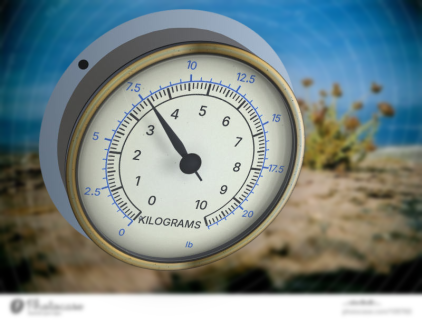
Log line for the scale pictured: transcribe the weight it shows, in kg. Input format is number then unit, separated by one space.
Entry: 3.5 kg
